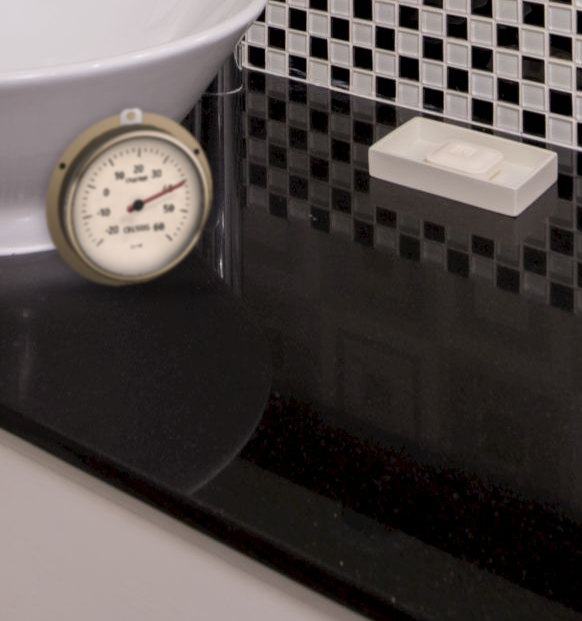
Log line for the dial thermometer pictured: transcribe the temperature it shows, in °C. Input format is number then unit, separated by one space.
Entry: 40 °C
